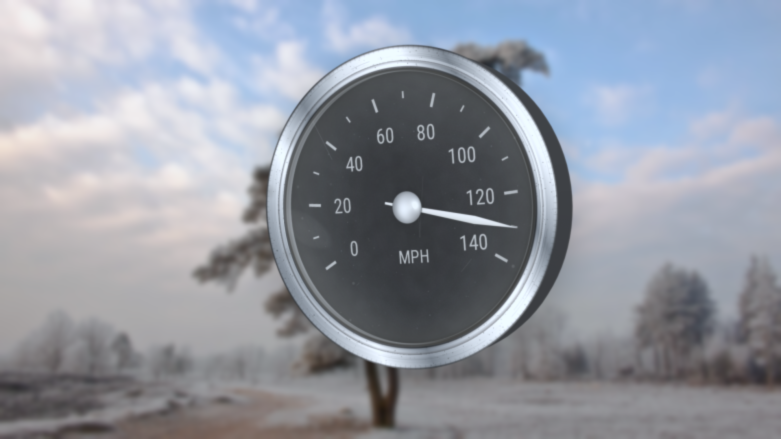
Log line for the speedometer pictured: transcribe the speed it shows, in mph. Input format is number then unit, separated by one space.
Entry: 130 mph
